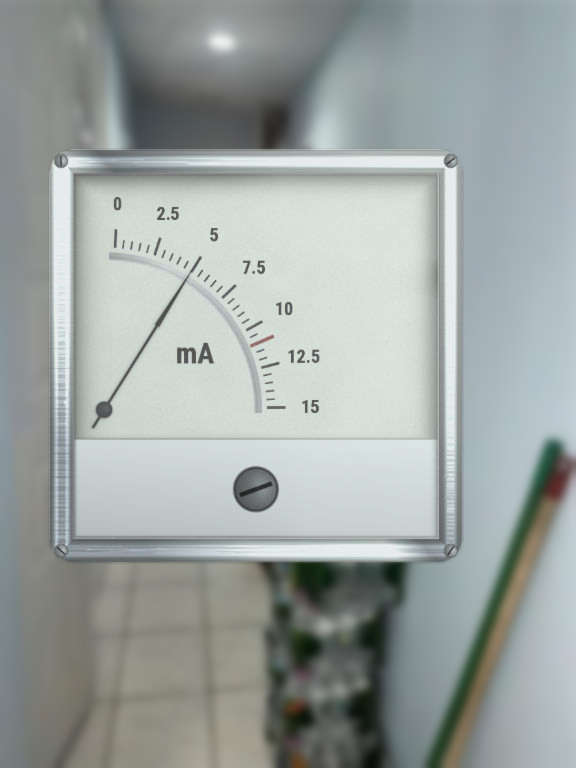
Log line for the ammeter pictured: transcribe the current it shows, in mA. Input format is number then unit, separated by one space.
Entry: 5 mA
